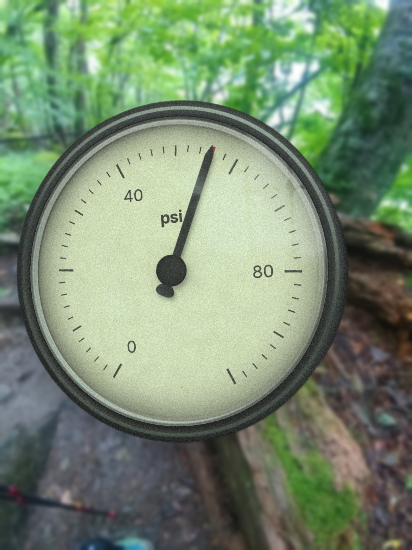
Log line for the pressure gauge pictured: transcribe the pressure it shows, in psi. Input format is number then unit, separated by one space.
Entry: 56 psi
